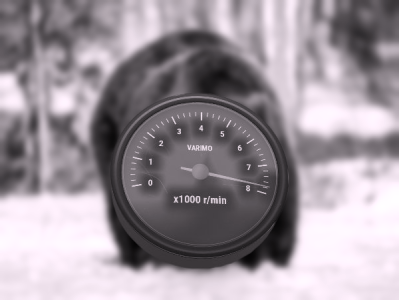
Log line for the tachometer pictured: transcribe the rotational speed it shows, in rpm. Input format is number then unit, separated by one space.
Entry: 7800 rpm
